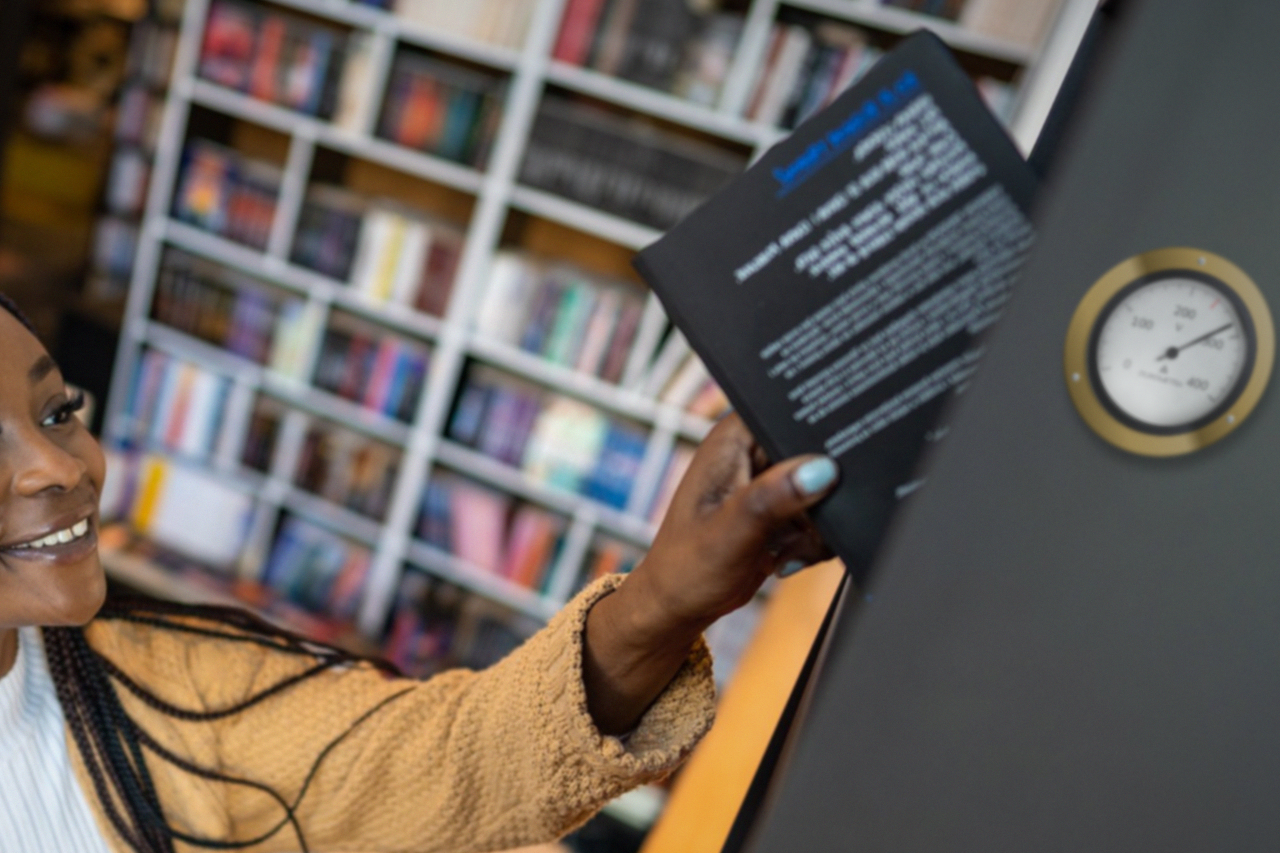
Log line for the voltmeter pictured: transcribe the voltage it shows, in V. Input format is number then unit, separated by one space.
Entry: 280 V
